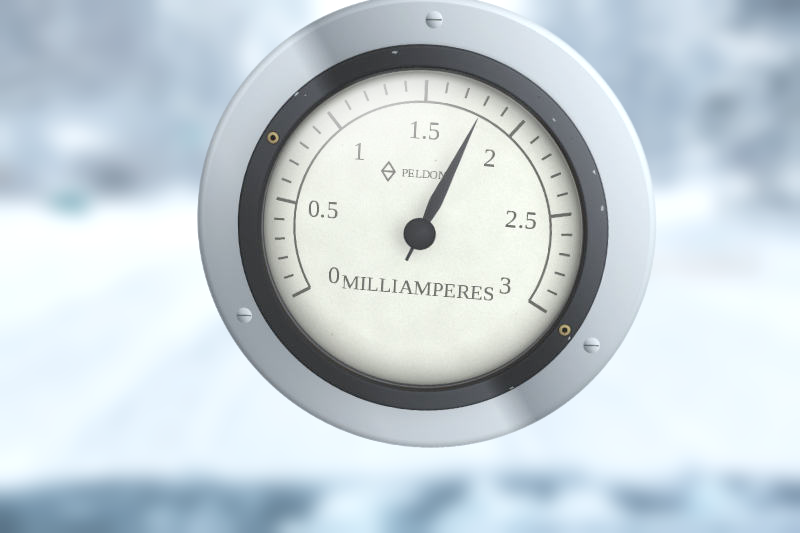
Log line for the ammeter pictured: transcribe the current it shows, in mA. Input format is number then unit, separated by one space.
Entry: 1.8 mA
